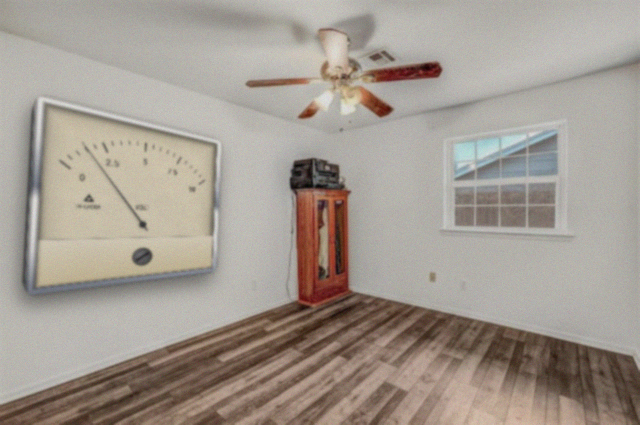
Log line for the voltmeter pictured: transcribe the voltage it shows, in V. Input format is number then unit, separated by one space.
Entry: 1.5 V
